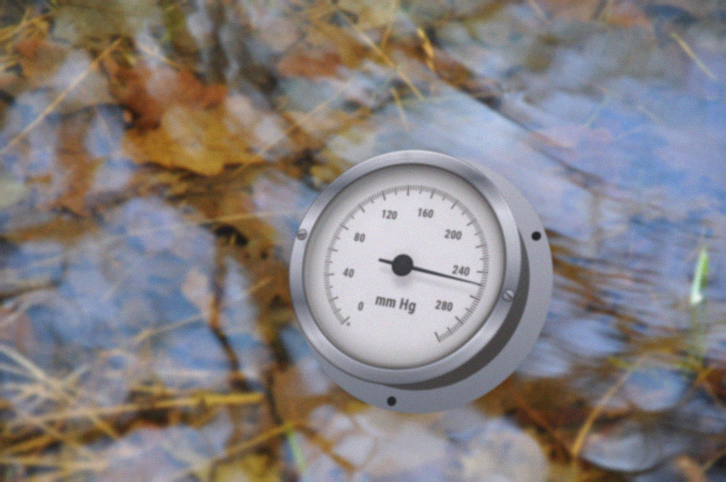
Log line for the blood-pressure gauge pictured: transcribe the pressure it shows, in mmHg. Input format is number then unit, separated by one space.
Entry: 250 mmHg
